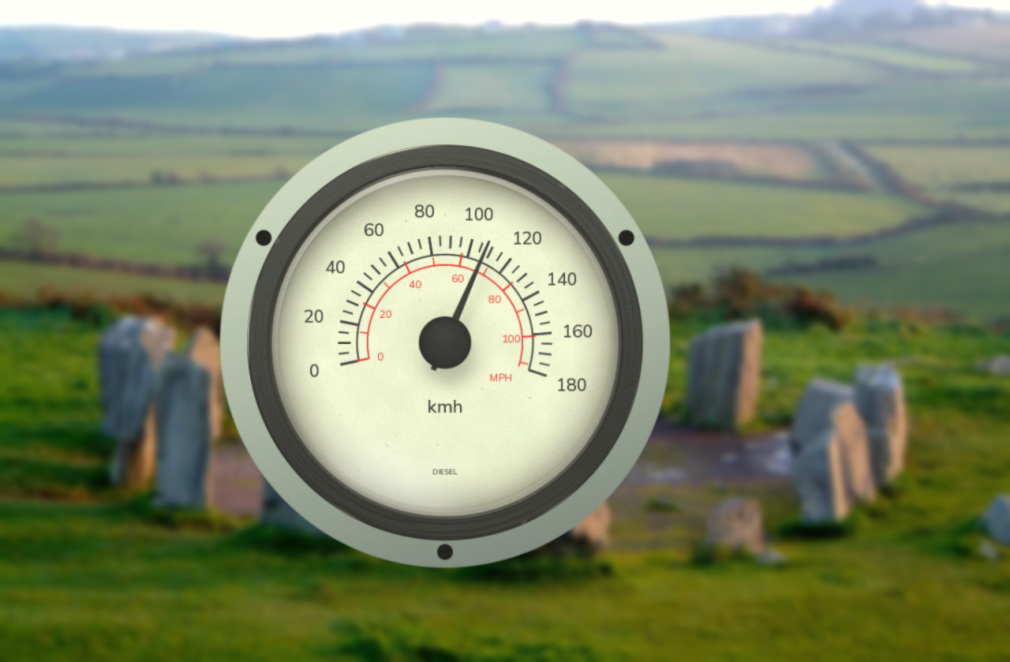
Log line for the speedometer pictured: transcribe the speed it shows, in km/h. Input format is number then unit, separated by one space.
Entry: 107.5 km/h
